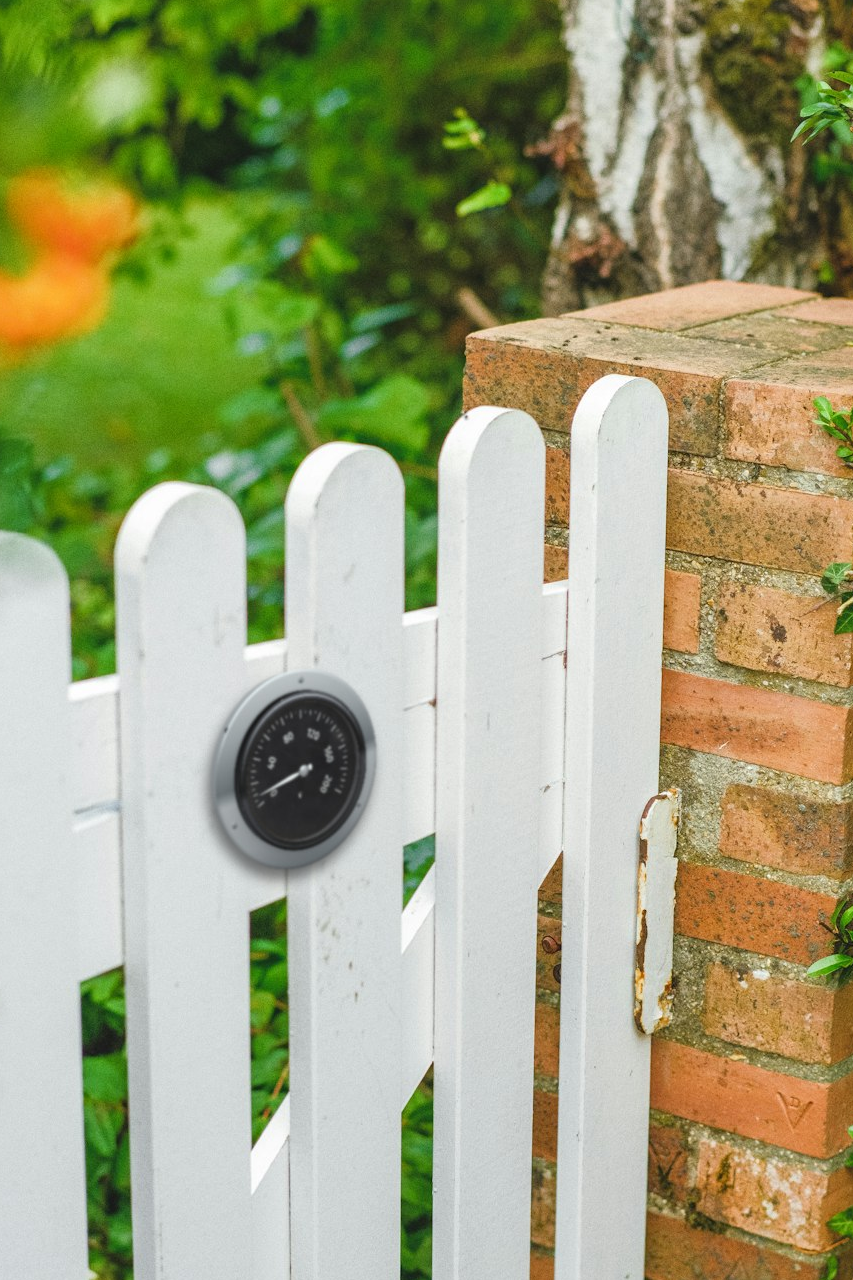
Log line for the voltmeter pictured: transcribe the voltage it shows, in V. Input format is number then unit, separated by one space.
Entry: 10 V
